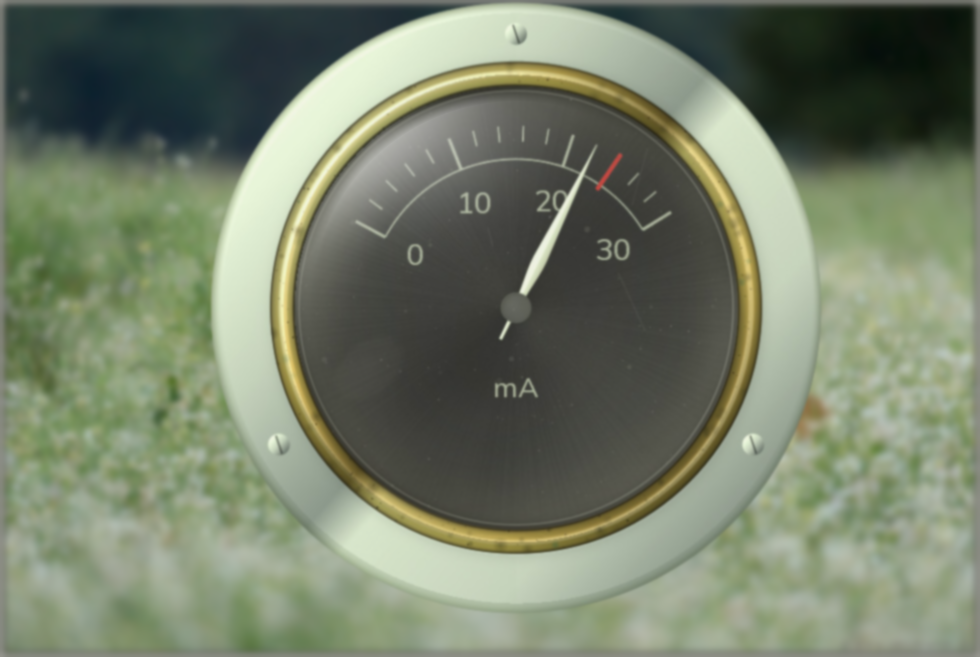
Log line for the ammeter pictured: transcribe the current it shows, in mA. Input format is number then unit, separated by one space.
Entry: 22 mA
